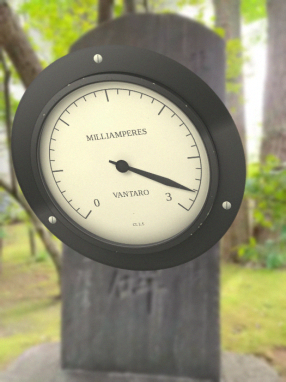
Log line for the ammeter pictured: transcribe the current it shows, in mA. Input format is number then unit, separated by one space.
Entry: 2.8 mA
